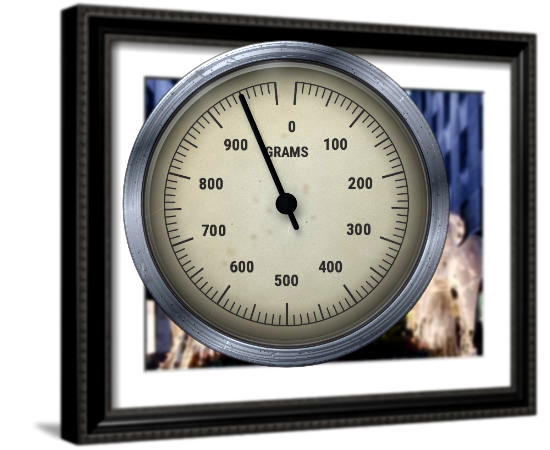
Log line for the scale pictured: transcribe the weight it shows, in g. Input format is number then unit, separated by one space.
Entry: 950 g
